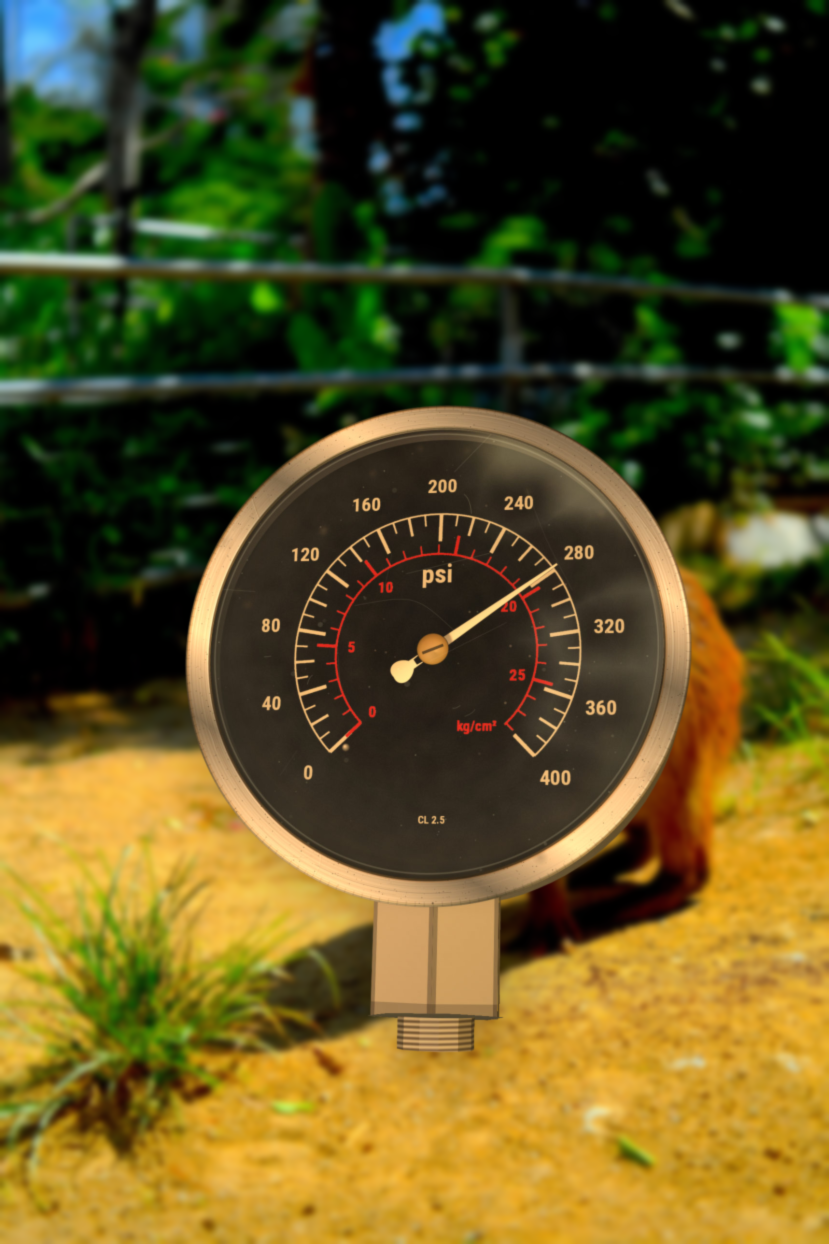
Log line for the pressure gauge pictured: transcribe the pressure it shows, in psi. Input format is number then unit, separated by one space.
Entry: 280 psi
